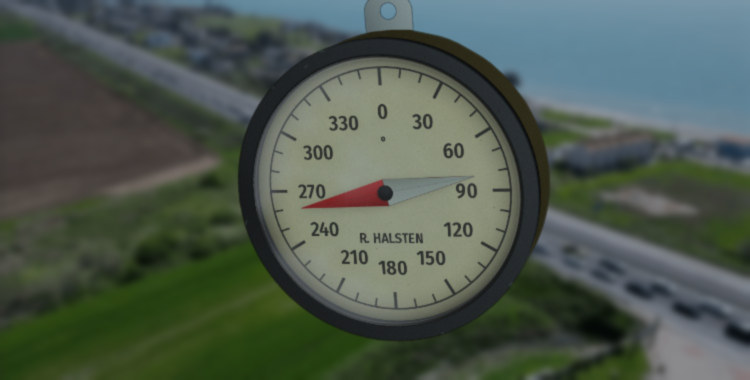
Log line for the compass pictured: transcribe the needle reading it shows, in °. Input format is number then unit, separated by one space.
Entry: 260 °
